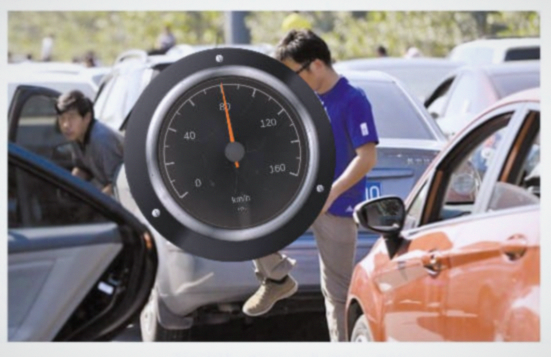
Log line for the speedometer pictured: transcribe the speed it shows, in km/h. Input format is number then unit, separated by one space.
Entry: 80 km/h
